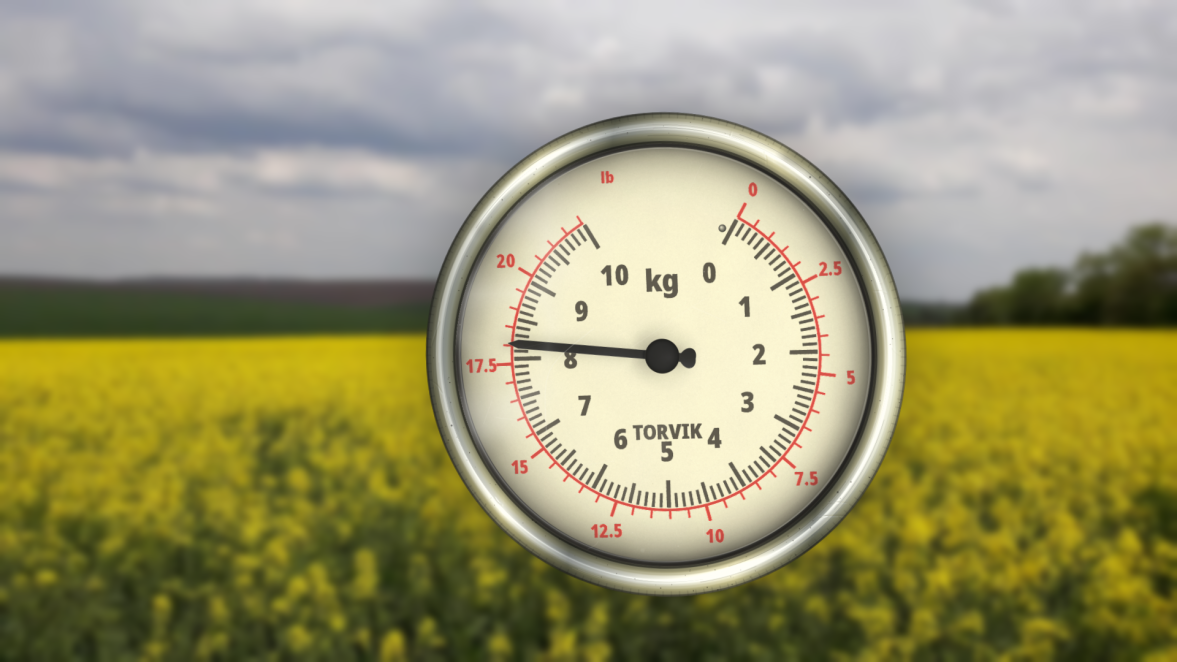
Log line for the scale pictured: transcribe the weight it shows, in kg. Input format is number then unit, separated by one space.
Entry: 8.2 kg
